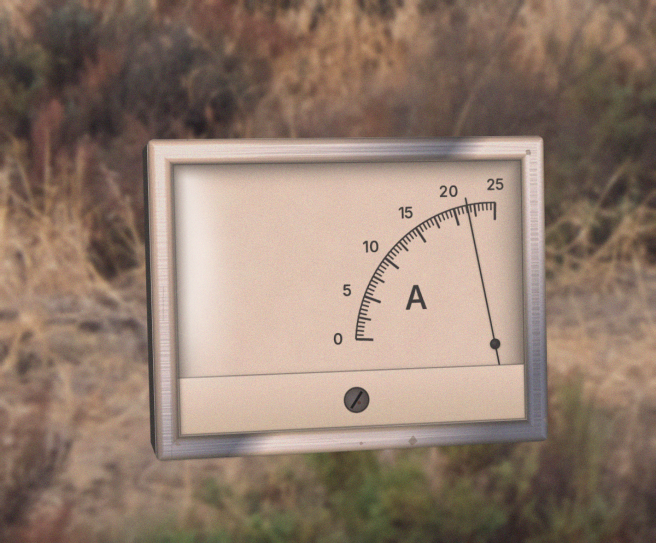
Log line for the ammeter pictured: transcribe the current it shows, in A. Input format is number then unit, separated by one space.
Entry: 21.5 A
